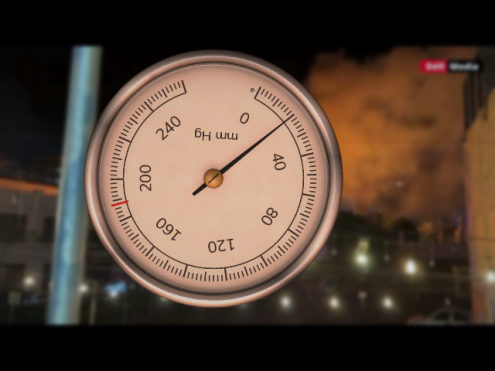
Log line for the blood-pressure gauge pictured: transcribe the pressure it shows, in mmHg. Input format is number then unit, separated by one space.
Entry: 20 mmHg
